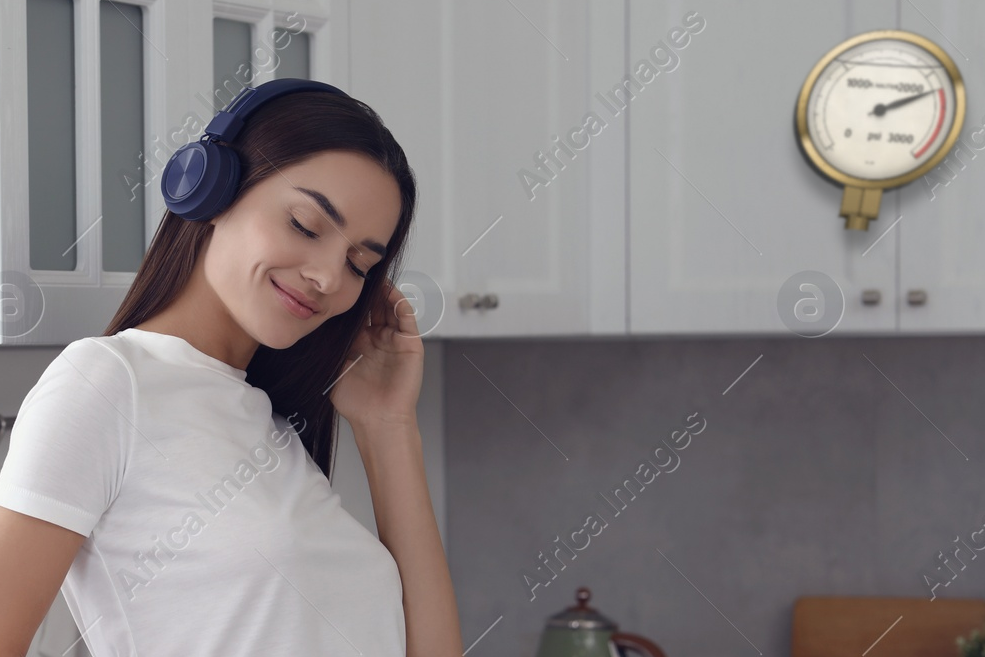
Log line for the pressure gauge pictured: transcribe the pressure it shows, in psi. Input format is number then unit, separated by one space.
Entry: 2200 psi
